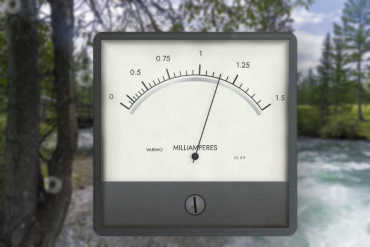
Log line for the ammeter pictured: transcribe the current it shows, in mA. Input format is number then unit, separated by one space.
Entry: 1.15 mA
